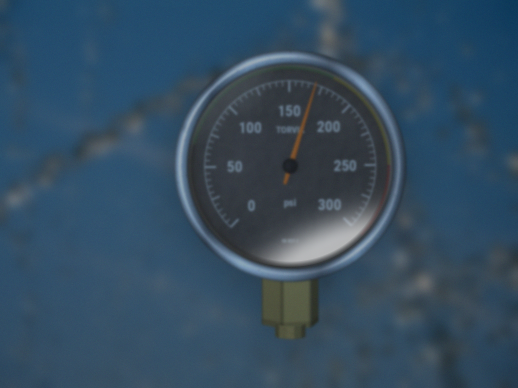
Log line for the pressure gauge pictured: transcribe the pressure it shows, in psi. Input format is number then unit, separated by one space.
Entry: 170 psi
